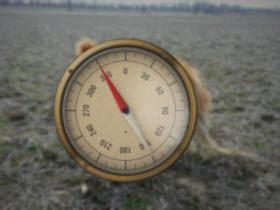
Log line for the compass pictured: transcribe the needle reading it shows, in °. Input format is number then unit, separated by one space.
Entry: 330 °
